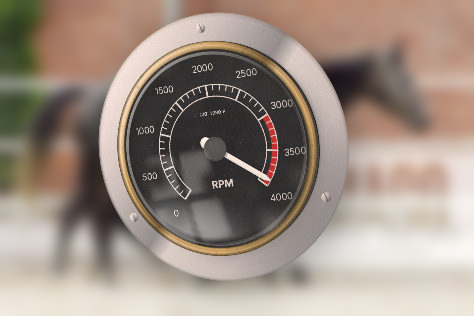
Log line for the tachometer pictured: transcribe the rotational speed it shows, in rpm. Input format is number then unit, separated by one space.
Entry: 3900 rpm
